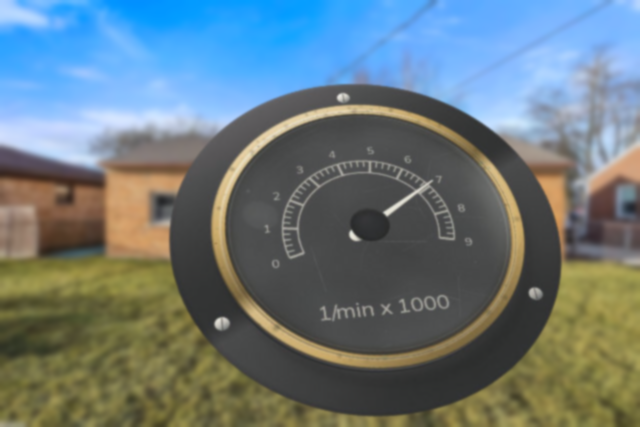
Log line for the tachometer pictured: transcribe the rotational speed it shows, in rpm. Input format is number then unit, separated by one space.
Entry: 7000 rpm
